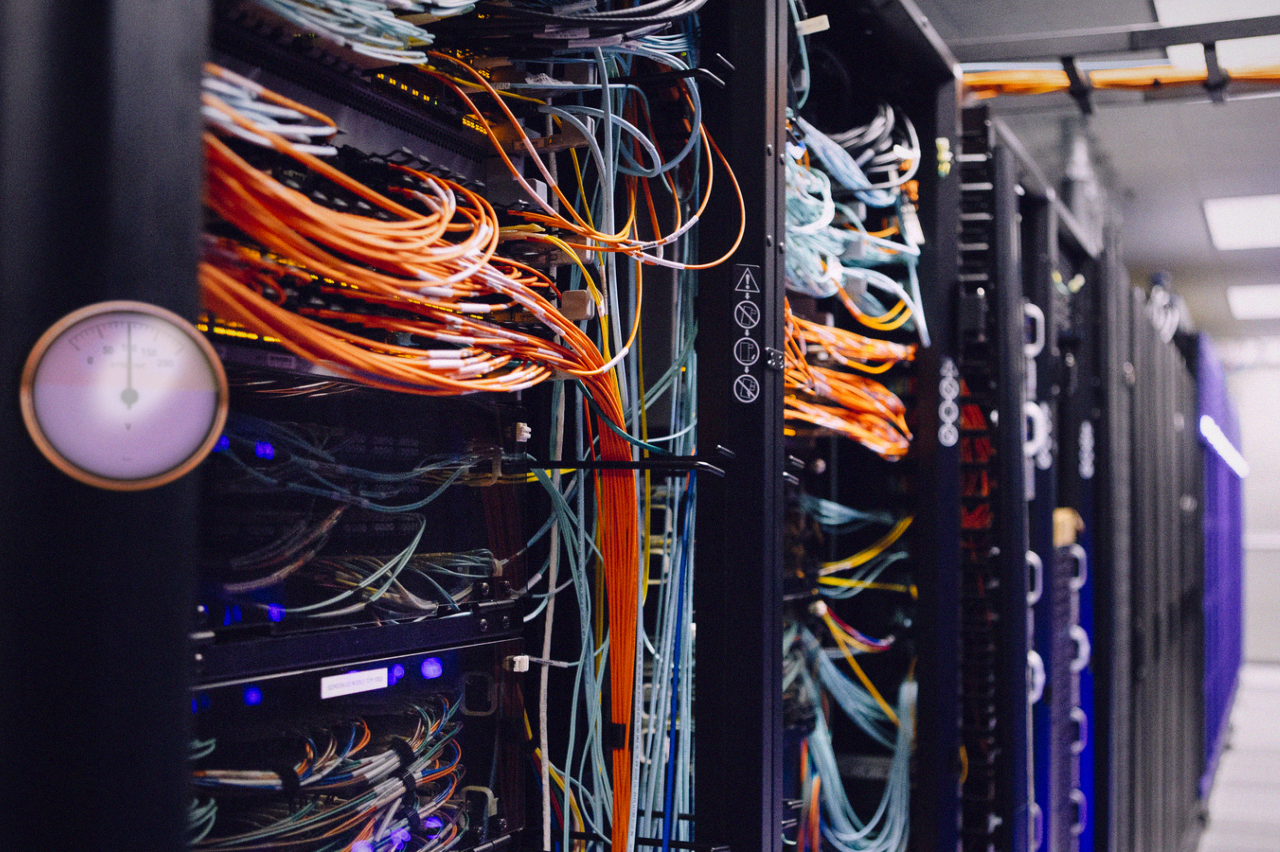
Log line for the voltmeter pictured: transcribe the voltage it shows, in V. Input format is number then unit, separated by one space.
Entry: 100 V
